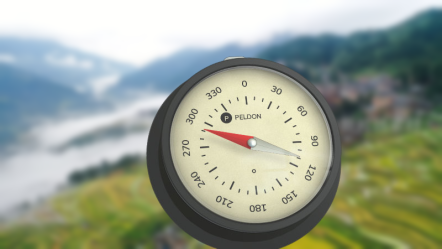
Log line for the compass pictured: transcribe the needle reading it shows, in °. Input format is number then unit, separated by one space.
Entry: 290 °
